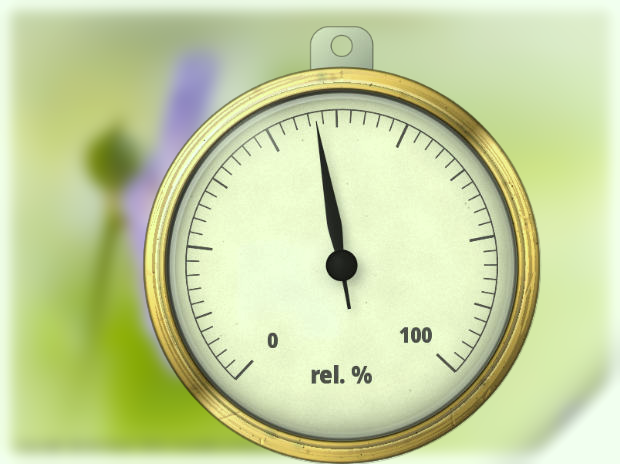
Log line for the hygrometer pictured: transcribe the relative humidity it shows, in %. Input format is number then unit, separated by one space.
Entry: 47 %
